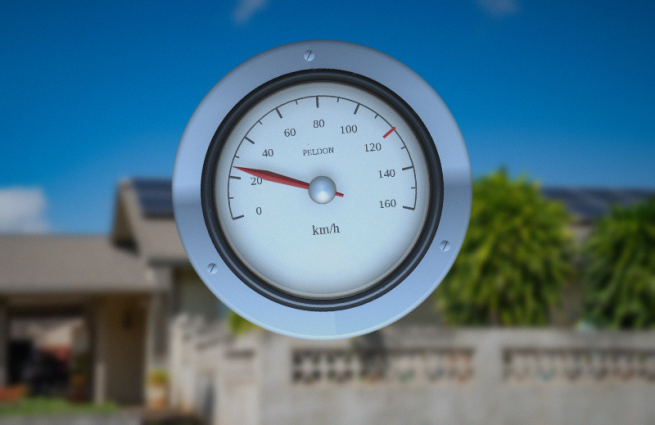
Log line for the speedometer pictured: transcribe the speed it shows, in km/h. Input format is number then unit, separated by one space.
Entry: 25 km/h
